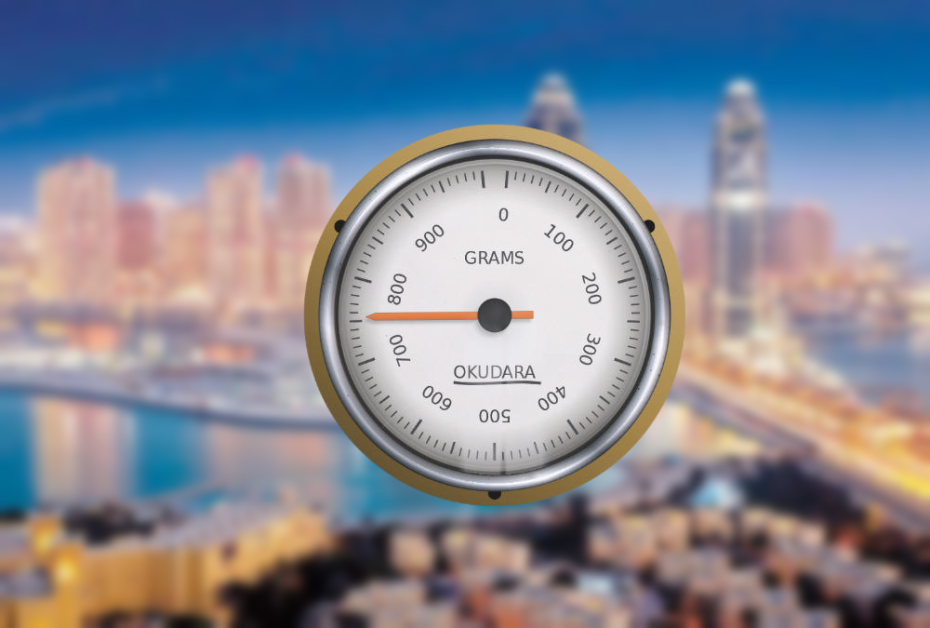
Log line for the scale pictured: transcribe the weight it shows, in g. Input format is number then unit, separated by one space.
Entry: 755 g
